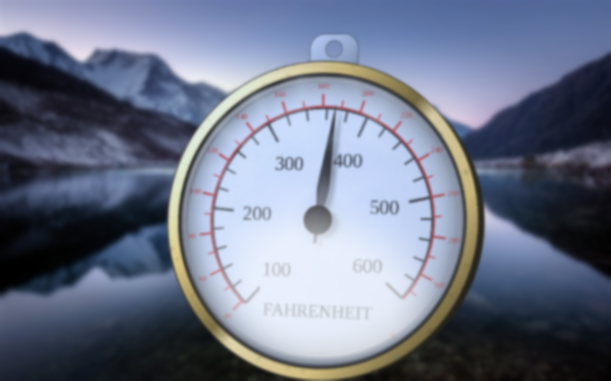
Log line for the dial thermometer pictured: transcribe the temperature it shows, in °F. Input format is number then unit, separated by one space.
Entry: 370 °F
